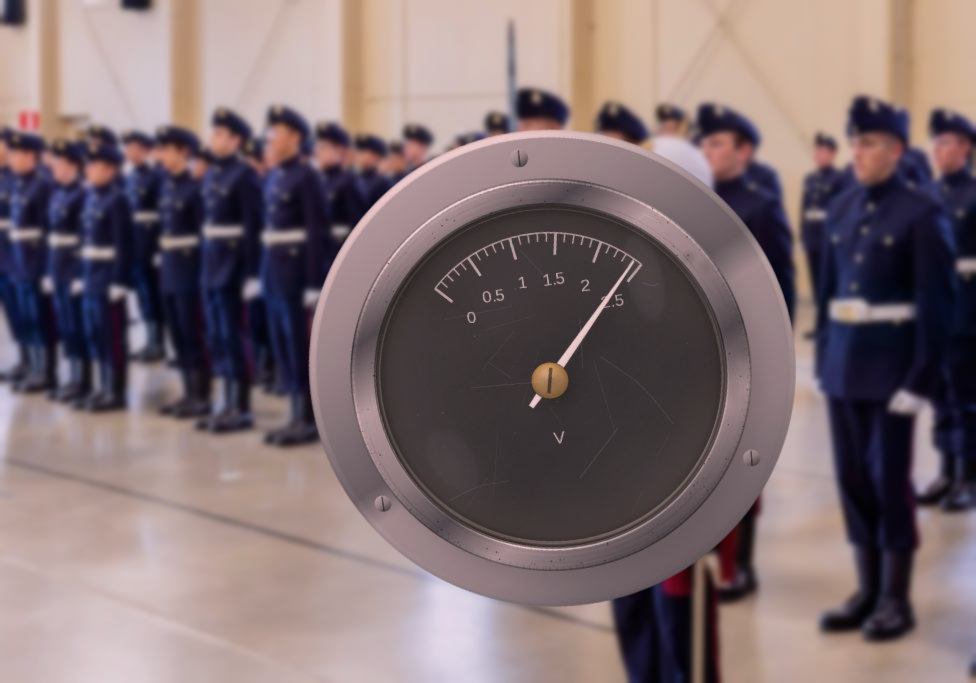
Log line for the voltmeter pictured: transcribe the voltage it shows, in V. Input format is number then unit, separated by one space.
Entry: 2.4 V
